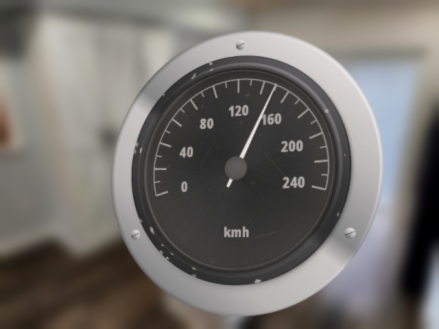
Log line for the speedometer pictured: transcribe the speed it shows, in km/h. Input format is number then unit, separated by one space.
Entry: 150 km/h
